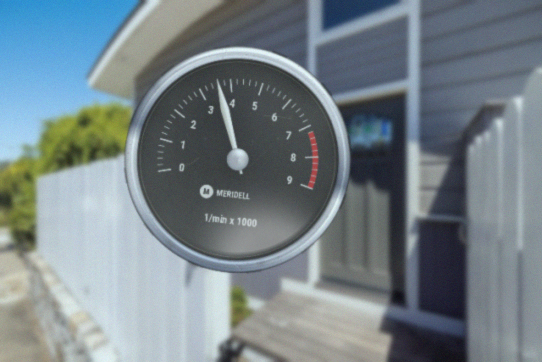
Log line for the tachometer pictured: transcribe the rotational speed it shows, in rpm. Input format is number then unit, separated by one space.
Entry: 3600 rpm
